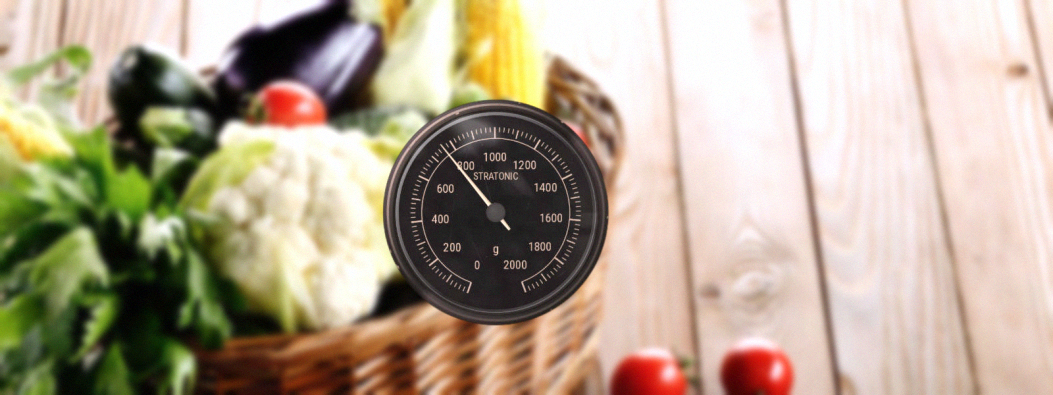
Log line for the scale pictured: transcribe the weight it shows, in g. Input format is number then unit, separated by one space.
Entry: 760 g
